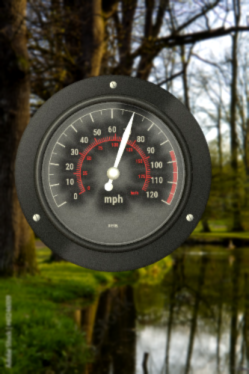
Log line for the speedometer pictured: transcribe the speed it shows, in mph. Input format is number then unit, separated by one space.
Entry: 70 mph
